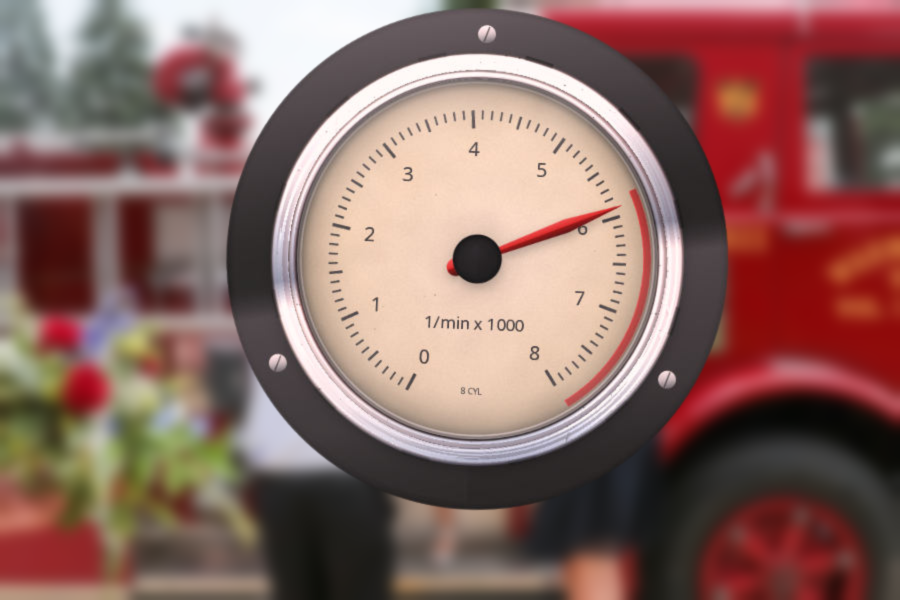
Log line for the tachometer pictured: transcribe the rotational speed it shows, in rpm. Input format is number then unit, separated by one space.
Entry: 5900 rpm
